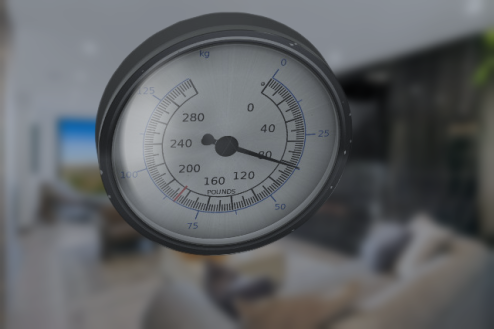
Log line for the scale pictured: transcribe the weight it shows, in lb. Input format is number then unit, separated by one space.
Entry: 80 lb
